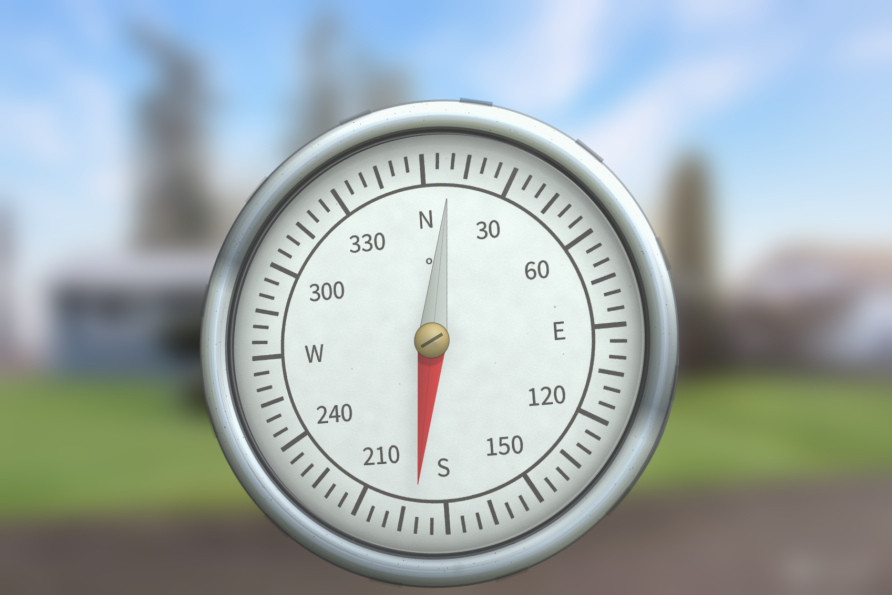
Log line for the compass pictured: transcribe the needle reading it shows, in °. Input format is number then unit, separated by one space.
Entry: 190 °
